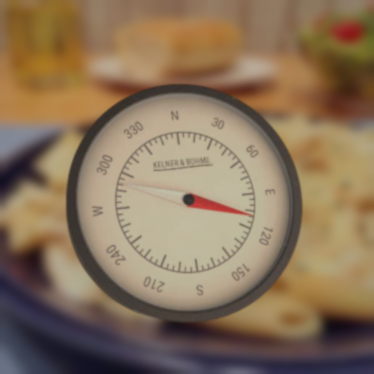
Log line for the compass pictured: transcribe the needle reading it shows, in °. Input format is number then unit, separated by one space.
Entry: 110 °
